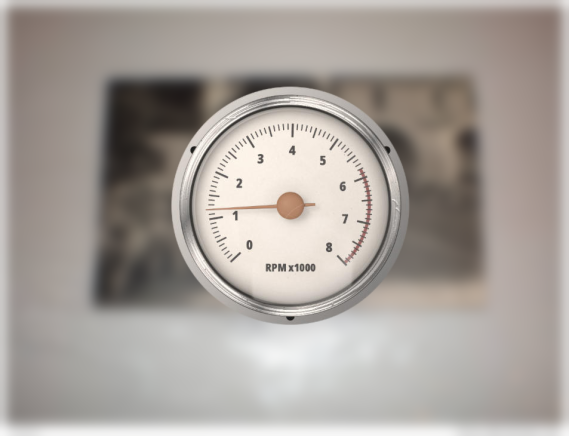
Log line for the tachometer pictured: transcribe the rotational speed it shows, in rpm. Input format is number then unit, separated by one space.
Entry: 1200 rpm
